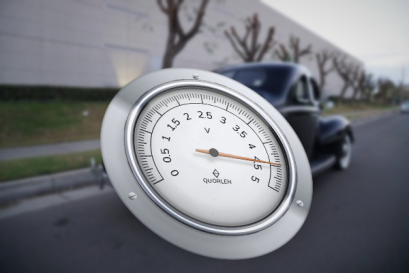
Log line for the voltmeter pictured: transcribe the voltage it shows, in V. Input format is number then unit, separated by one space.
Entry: 4.5 V
